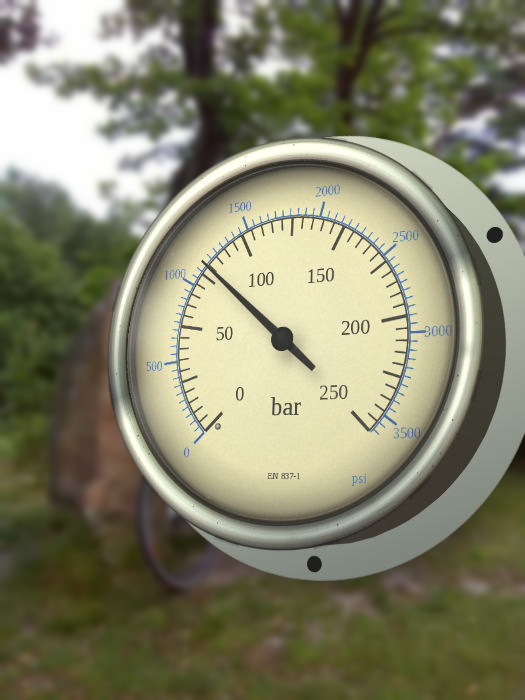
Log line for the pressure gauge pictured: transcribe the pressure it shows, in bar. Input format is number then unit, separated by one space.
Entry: 80 bar
